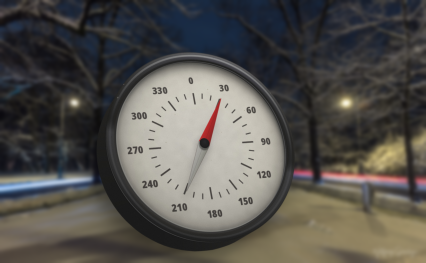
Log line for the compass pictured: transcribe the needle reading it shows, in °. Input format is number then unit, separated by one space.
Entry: 30 °
